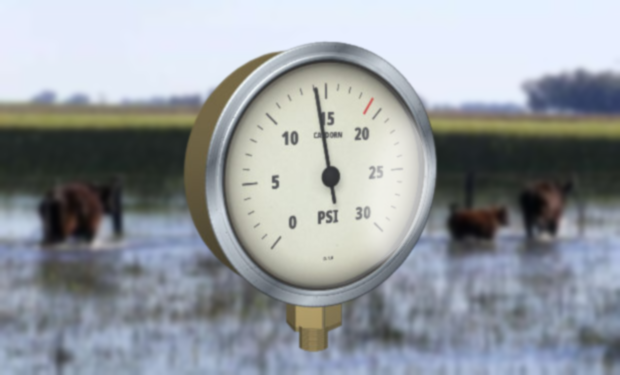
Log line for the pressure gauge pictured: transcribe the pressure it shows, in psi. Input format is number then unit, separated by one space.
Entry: 14 psi
